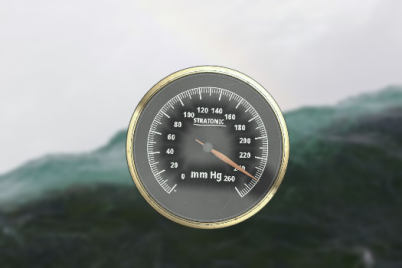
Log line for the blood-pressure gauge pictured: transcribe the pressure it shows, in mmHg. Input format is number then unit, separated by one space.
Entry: 240 mmHg
